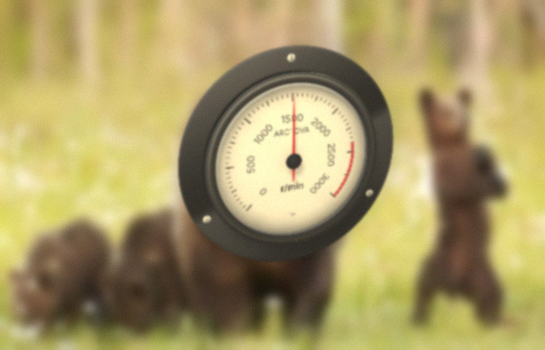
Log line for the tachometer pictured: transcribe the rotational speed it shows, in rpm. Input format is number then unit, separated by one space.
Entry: 1500 rpm
